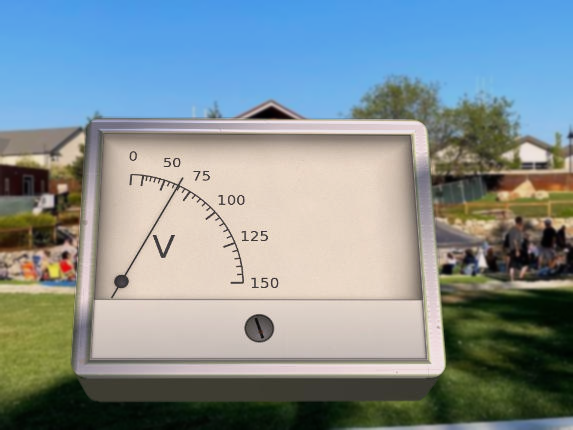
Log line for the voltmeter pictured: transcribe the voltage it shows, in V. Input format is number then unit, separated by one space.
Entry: 65 V
